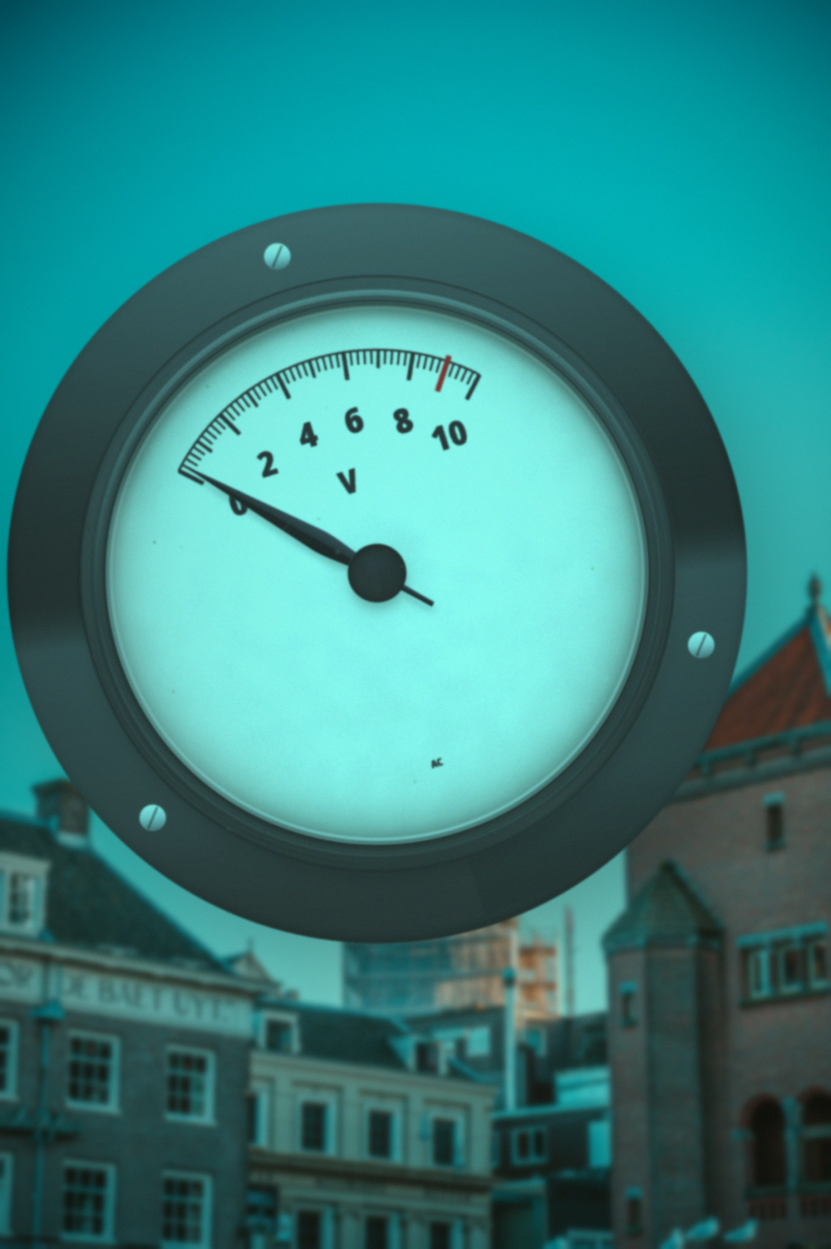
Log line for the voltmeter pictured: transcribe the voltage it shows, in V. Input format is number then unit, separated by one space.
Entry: 0.2 V
